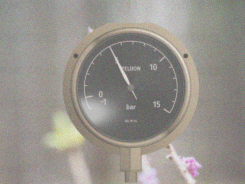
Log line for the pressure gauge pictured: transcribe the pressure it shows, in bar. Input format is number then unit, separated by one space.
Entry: 5 bar
